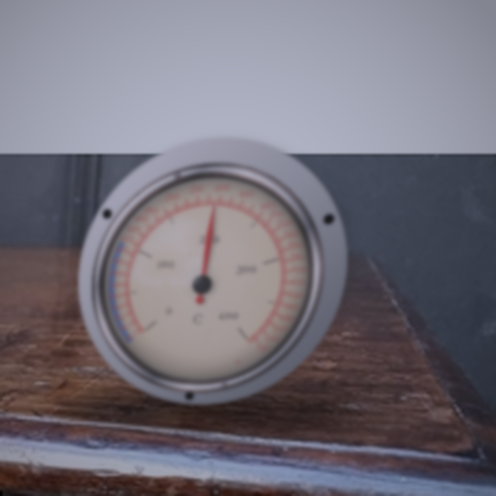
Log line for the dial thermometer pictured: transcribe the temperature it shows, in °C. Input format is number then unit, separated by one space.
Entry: 200 °C
